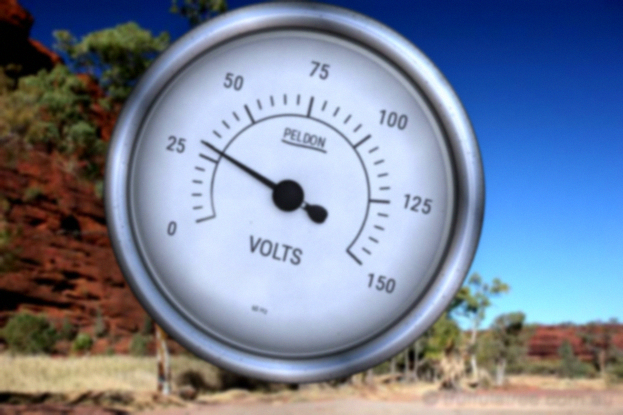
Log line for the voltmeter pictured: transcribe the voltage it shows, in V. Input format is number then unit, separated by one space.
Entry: 30 V
